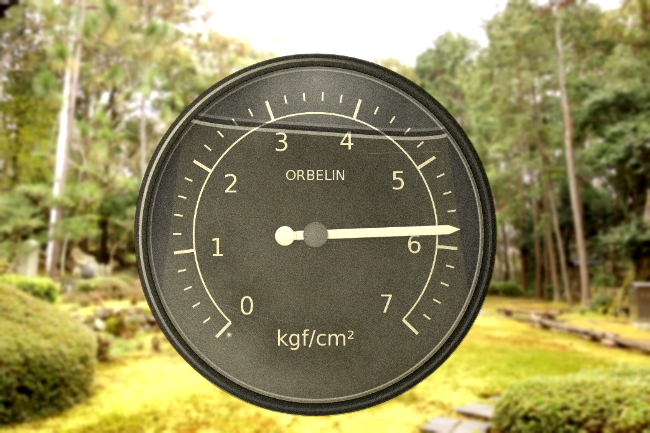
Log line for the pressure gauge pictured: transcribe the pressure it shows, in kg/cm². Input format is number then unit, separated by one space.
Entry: 5.8 kg/cm²
